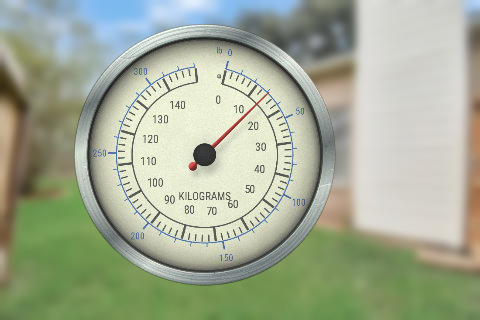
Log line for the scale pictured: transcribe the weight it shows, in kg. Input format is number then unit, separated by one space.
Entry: 14 kg
